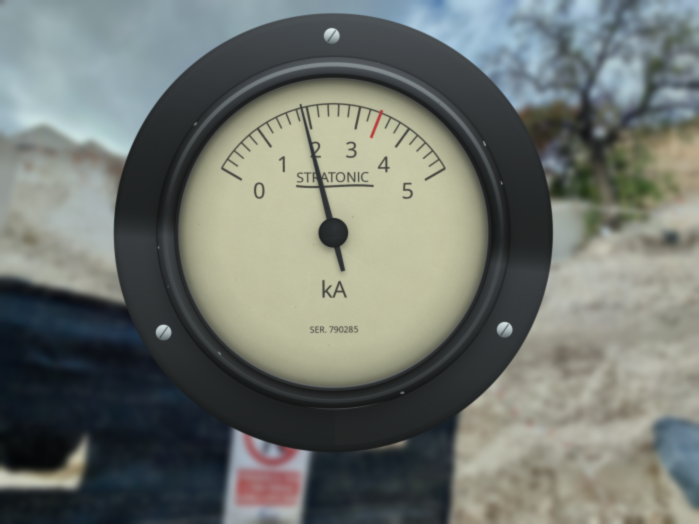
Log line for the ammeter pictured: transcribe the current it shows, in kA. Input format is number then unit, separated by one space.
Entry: 1.9 kA
